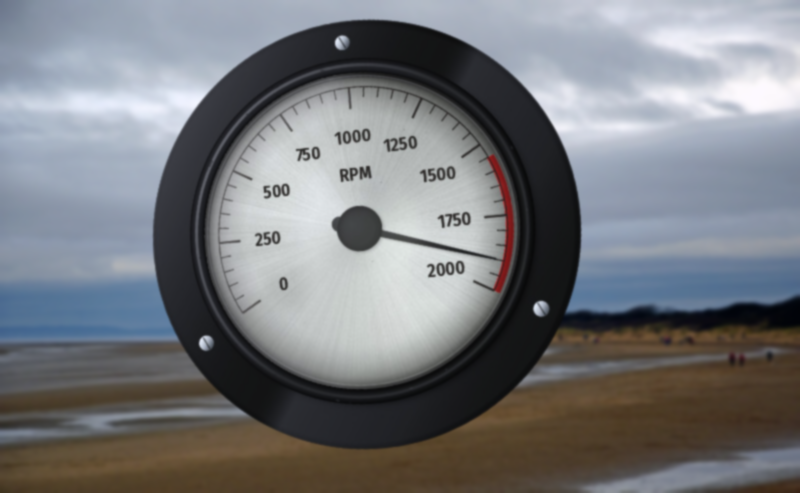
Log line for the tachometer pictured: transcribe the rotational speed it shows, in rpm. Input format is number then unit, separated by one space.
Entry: 1900 rpm
